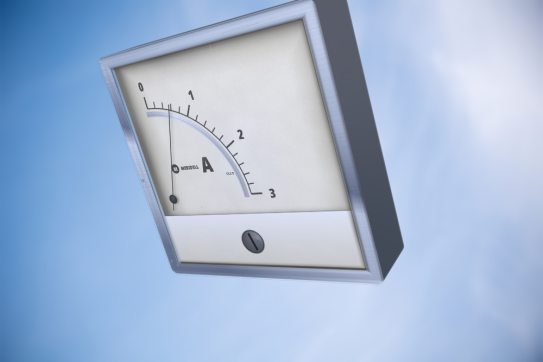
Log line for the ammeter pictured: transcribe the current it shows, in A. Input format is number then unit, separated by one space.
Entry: 0.6 A
